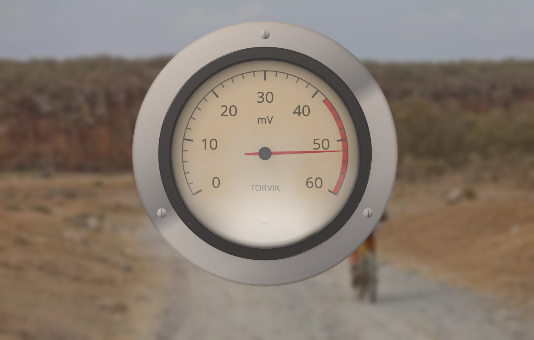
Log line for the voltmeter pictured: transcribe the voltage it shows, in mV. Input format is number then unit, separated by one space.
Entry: 52 mV
